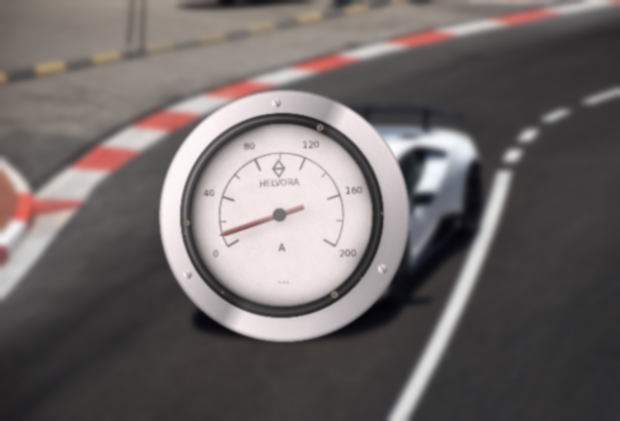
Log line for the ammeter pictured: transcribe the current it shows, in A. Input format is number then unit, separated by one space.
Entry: 10 A
